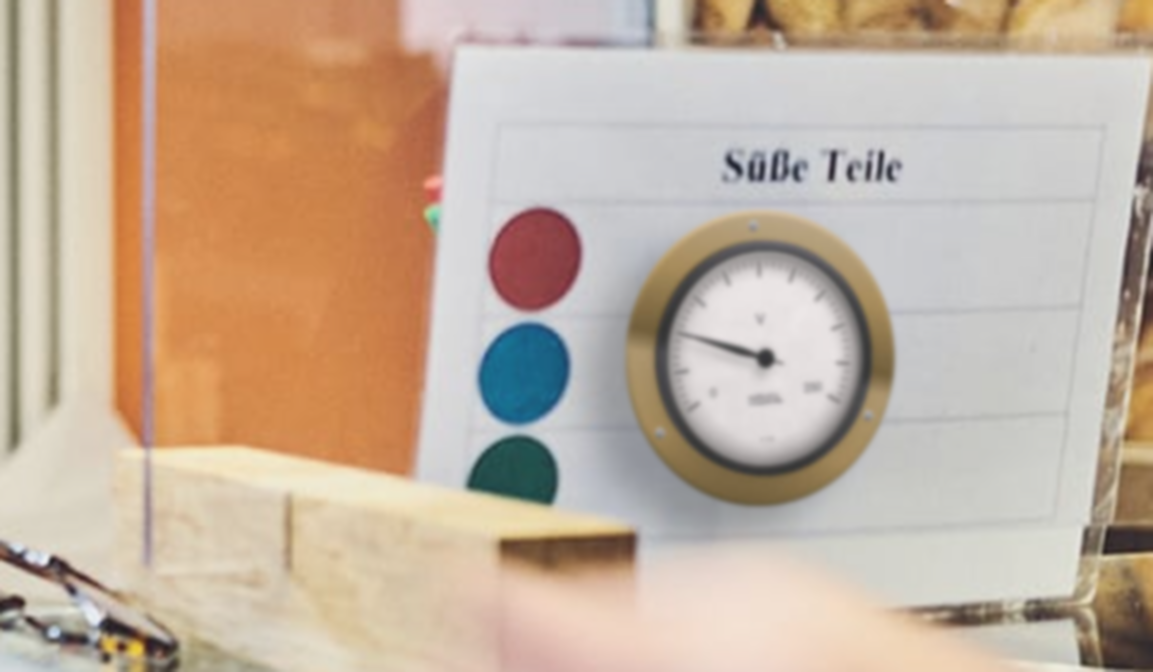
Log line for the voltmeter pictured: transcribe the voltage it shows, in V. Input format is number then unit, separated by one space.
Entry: 50 V
